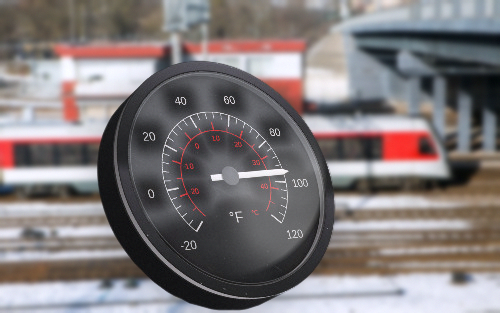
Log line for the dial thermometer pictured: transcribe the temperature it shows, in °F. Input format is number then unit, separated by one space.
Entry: 96 °F
